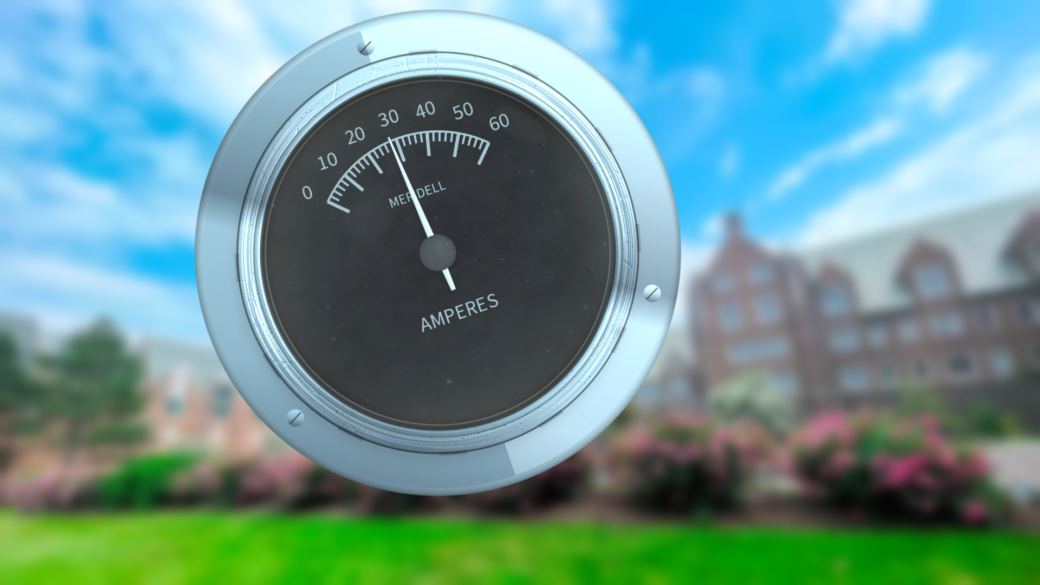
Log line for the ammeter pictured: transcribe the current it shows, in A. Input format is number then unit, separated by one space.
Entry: 28 A
